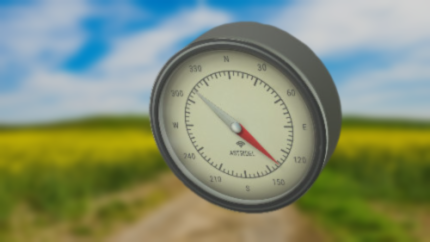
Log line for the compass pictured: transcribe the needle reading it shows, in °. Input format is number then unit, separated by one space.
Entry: 135 °
